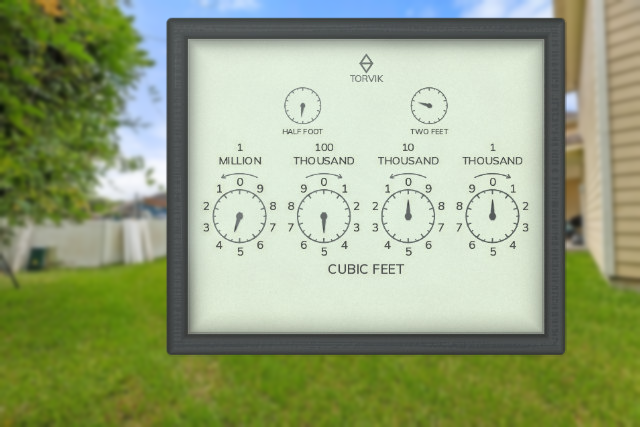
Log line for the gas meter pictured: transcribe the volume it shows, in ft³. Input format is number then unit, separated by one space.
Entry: 450000 ft³
